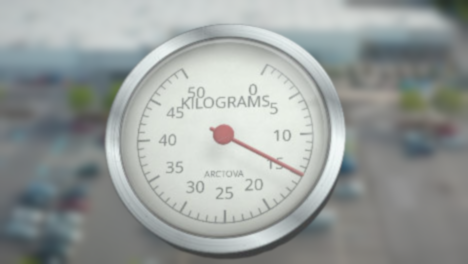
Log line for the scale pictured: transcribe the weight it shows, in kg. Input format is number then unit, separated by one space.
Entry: 15 kg
